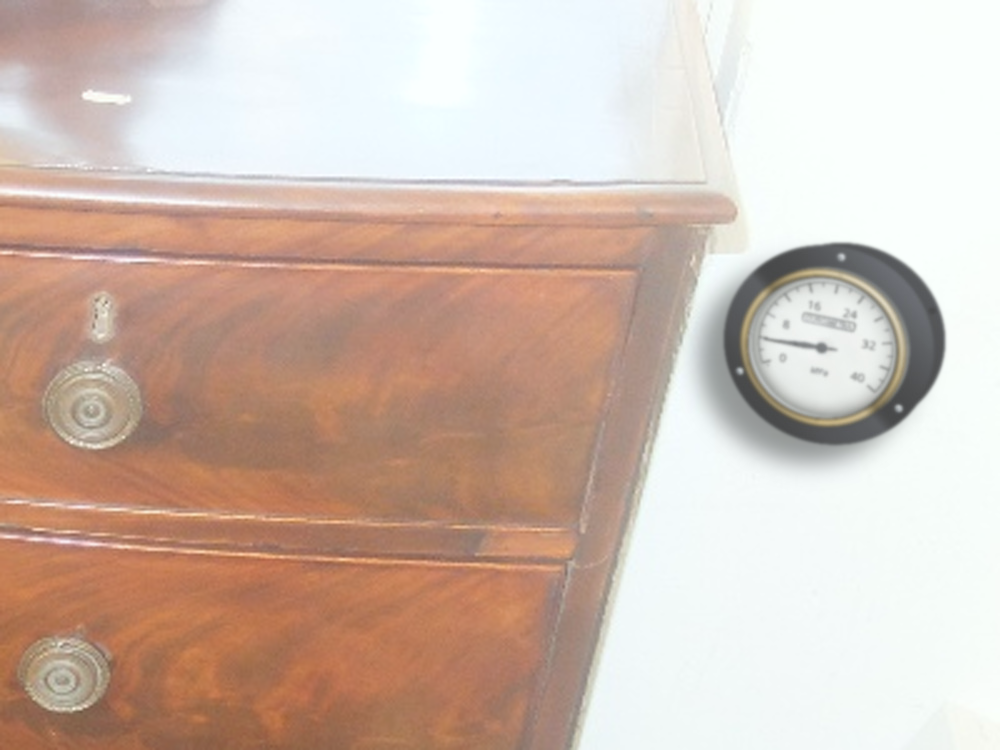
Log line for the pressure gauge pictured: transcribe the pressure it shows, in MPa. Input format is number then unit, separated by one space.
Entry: 4 MPa
